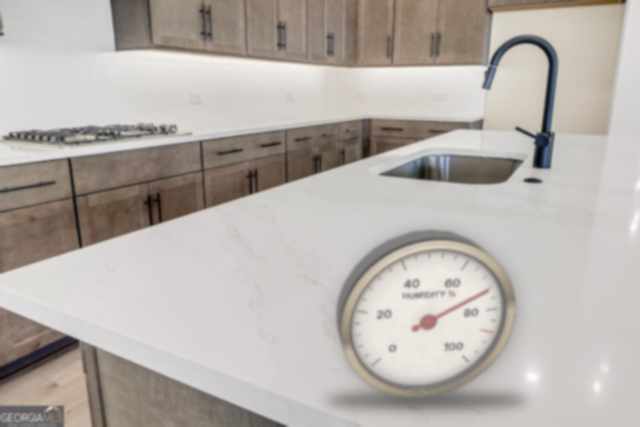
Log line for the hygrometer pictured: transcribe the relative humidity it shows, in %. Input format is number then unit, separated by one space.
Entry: 72 %
